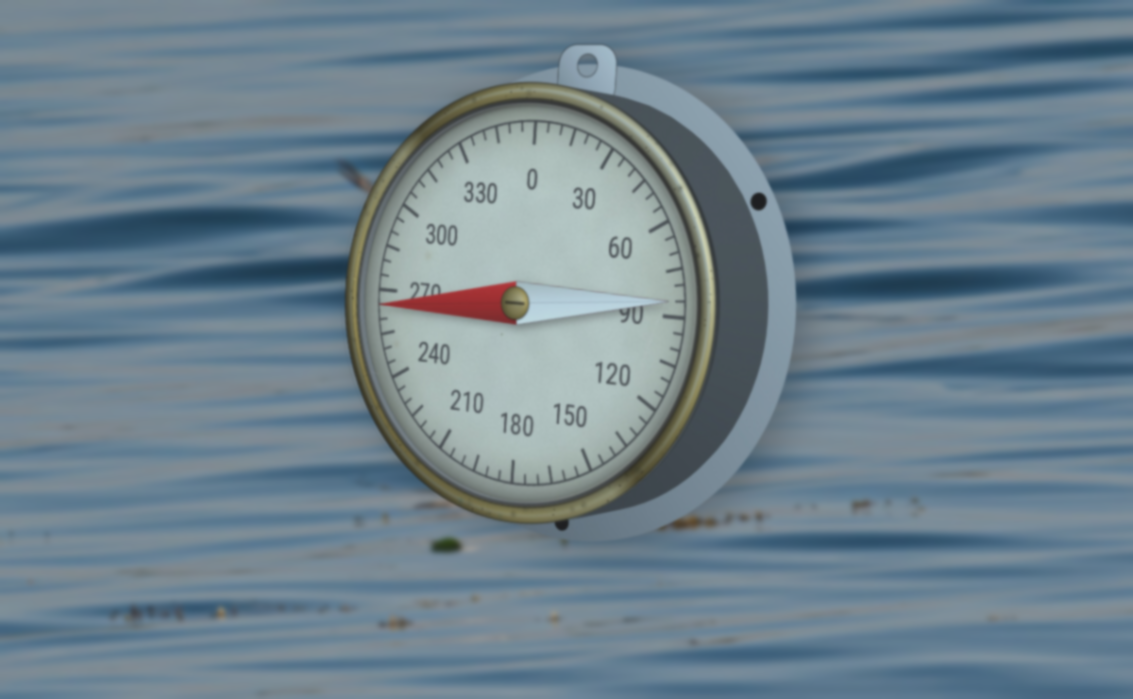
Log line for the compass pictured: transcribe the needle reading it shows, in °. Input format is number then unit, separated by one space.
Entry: 265 °
